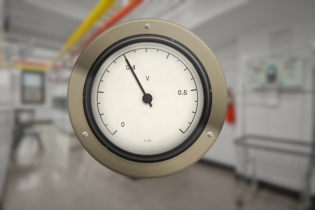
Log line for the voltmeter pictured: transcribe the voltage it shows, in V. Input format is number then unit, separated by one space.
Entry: 0.4 V
